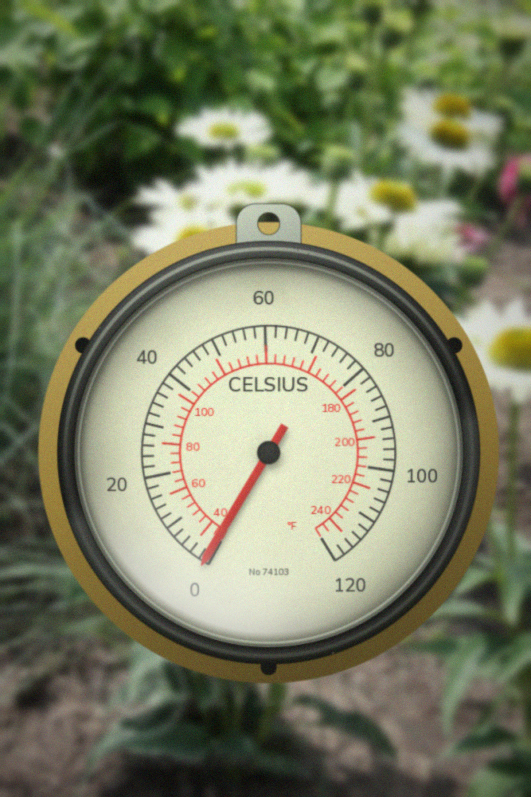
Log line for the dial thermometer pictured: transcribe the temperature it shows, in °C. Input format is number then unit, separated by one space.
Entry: 1 °C
